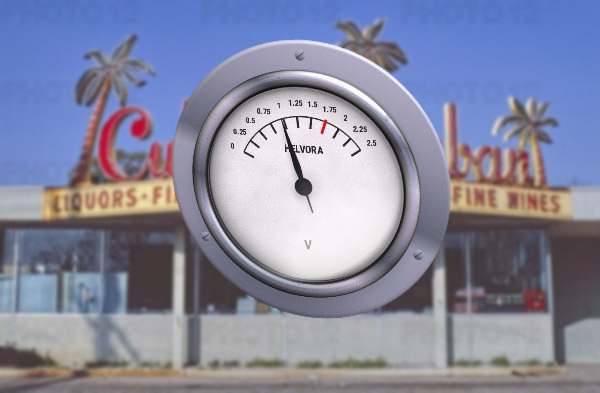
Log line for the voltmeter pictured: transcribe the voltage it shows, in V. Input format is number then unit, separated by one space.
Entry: 1 V
